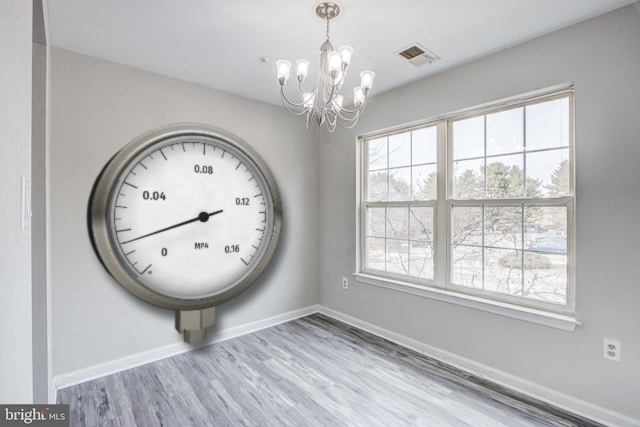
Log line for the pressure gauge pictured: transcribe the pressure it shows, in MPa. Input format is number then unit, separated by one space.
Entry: 0.015 MPa
